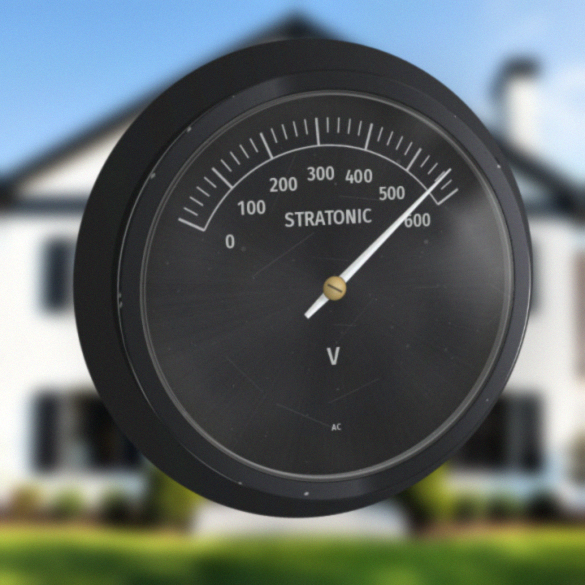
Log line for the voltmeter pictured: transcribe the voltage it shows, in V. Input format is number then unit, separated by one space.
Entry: 560 V
